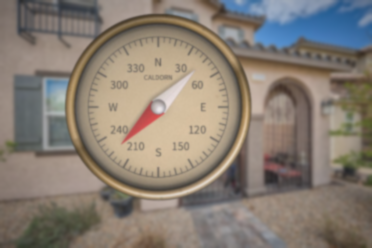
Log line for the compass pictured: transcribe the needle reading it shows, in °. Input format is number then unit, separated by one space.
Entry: 225 °
